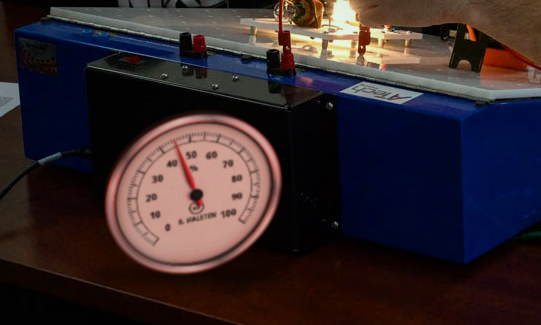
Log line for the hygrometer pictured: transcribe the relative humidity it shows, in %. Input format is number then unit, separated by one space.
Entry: 45 %
